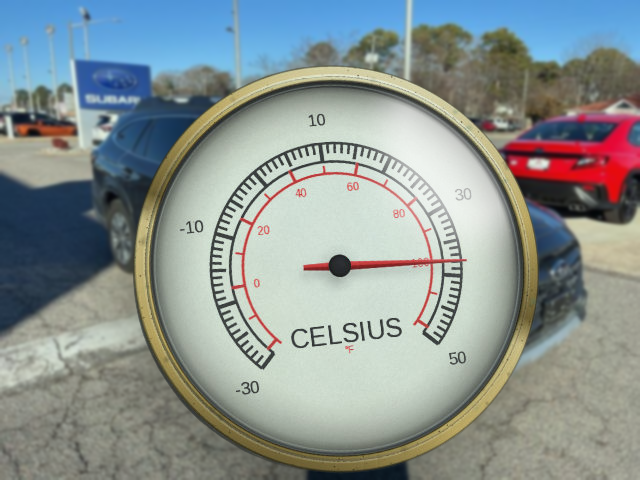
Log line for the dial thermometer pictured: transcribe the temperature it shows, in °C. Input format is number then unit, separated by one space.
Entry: 38 °C
